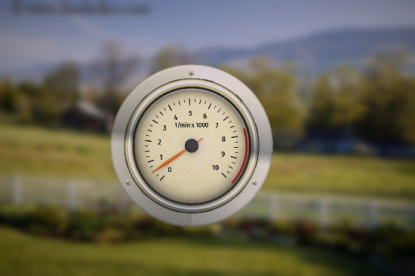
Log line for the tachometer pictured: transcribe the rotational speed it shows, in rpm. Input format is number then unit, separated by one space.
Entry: 500 rpm
